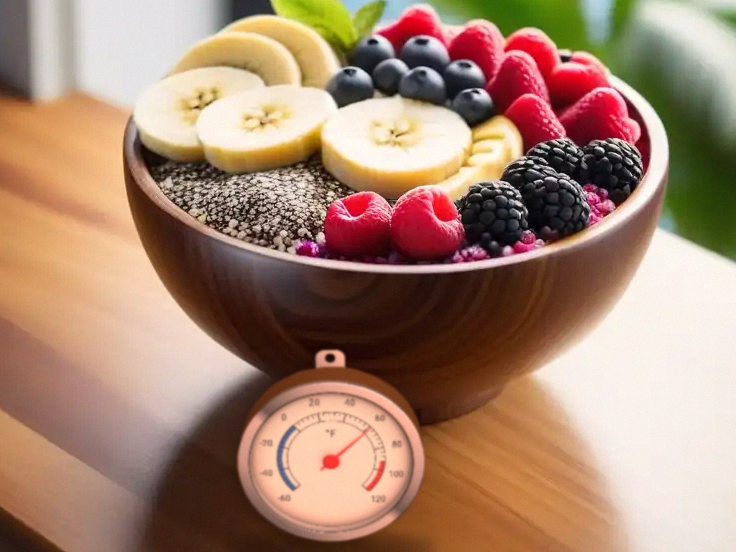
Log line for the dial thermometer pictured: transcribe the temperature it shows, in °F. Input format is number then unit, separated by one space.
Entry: 60 °F
